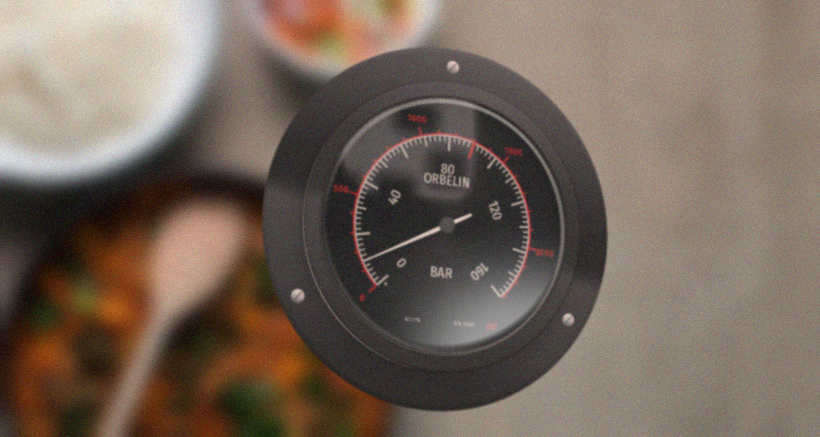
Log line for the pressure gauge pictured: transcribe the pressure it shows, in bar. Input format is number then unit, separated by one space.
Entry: 10 bar
